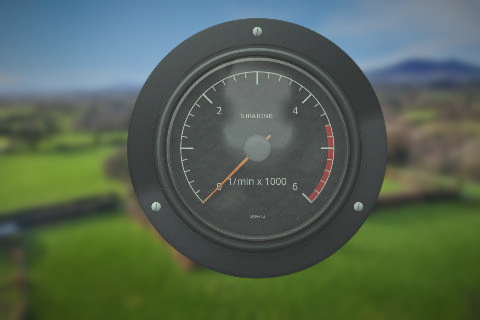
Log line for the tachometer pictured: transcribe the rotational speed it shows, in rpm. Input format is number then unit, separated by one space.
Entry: 0 rpm
